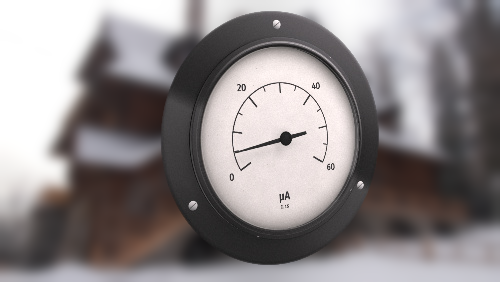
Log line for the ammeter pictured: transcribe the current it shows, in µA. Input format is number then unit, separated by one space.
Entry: 5 µA
